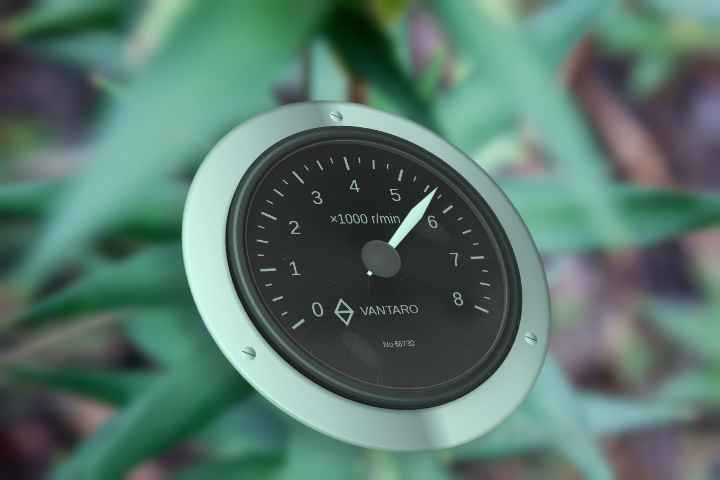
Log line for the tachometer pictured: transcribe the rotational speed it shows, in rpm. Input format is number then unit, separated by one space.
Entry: 5625 rpm
